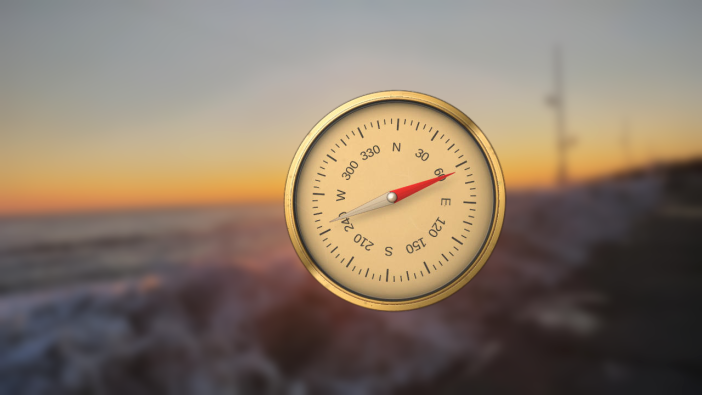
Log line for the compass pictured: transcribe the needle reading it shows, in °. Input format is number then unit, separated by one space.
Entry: 65 °
